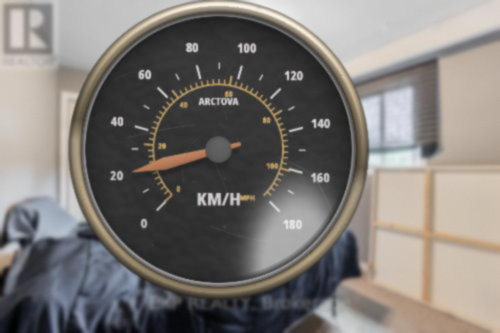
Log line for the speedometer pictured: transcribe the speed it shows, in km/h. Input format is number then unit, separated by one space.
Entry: 20 km/h
